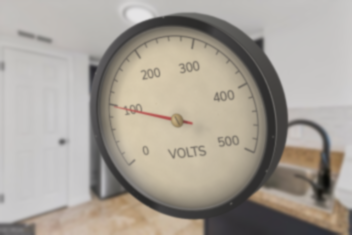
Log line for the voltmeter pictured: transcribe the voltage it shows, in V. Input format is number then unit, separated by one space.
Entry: 100 V
